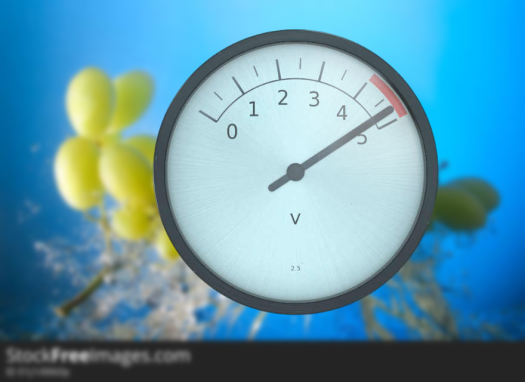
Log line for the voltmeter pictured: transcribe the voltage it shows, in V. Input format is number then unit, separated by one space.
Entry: 4.75 V
